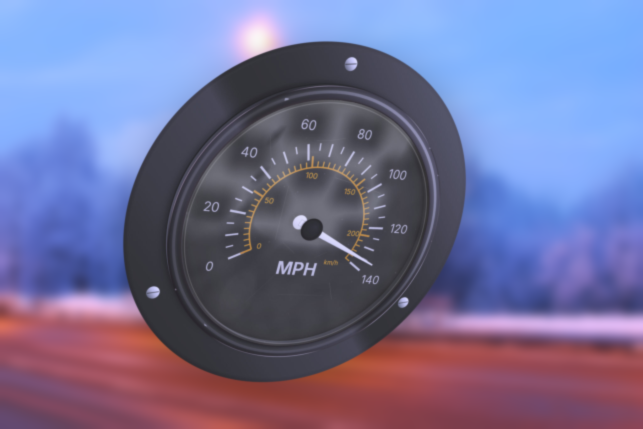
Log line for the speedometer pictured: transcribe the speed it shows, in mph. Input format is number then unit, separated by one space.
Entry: 135 mph
